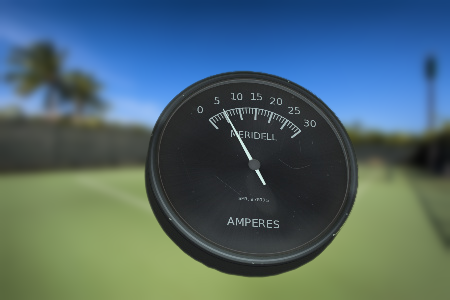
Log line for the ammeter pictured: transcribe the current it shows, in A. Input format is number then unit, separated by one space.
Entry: 5 A
